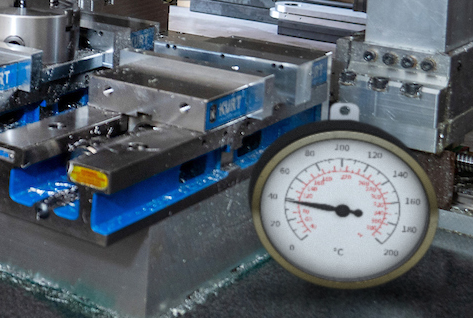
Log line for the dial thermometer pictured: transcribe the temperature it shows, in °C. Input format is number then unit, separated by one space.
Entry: 40 °C
